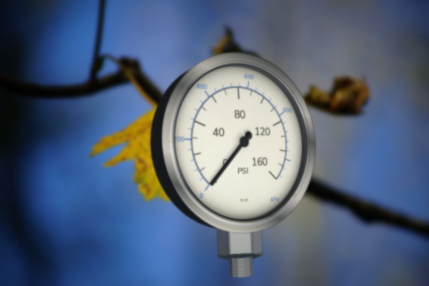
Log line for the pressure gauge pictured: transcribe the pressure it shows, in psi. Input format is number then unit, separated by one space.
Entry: 0 psi
